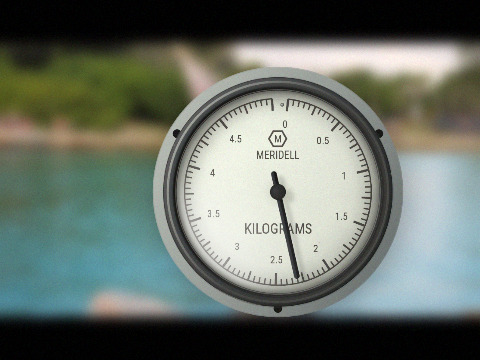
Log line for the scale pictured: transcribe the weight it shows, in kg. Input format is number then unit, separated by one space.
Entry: 2.3 kg
